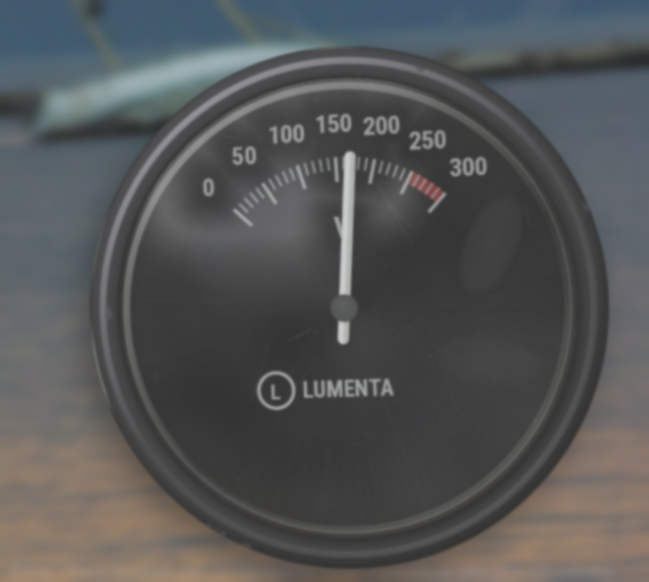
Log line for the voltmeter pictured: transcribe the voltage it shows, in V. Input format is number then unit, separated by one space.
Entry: 170 V
